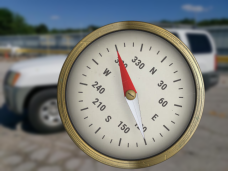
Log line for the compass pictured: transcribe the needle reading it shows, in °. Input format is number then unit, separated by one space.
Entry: 300 °
